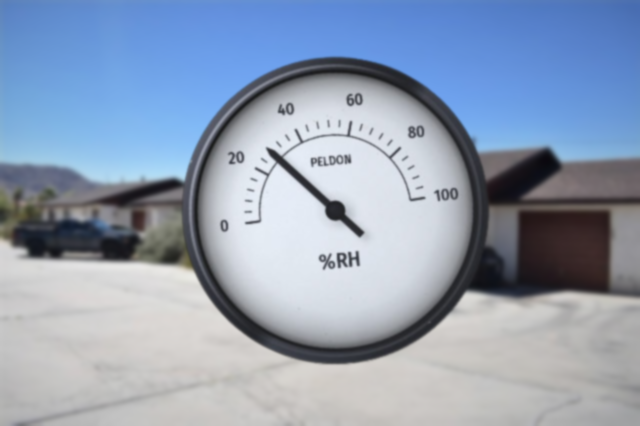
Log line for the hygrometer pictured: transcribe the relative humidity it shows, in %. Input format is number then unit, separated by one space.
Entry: 28 %
